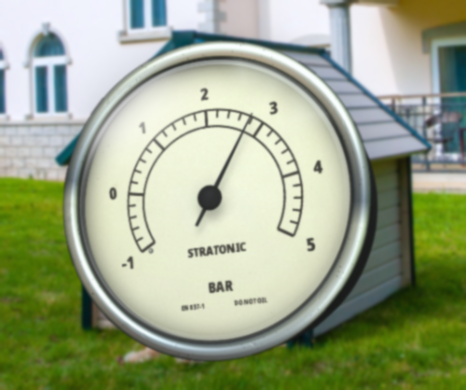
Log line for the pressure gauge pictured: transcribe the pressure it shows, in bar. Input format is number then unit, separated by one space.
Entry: 2.8 bar
